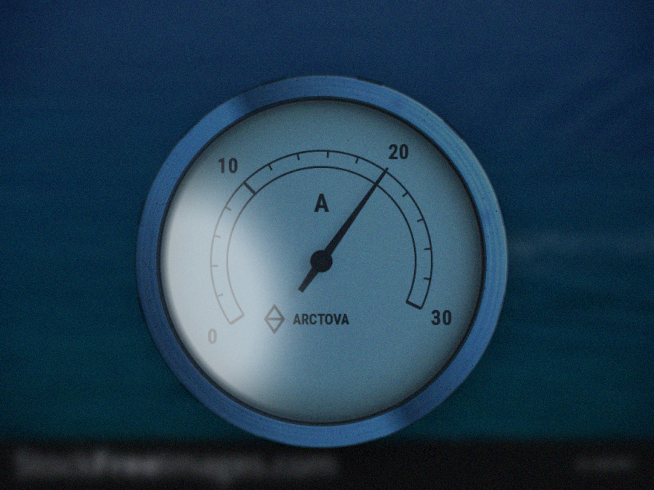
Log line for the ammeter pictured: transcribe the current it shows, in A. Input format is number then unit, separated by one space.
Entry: 20 A
